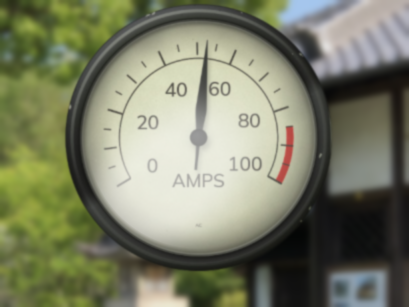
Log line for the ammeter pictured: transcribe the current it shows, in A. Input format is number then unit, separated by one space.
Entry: 52.5 A
